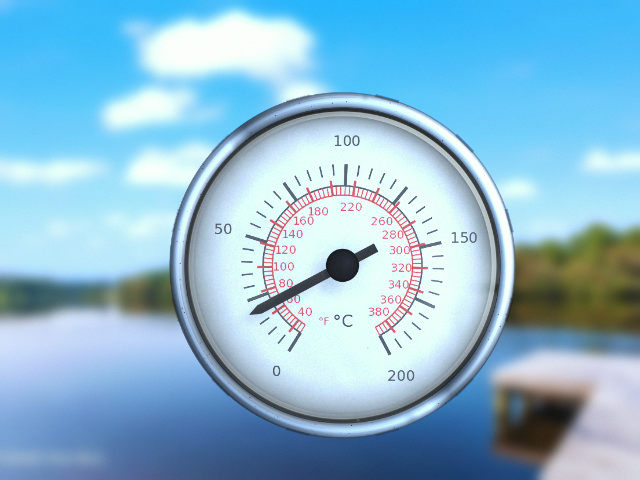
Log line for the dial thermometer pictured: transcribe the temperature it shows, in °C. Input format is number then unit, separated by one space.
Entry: 20 °C
